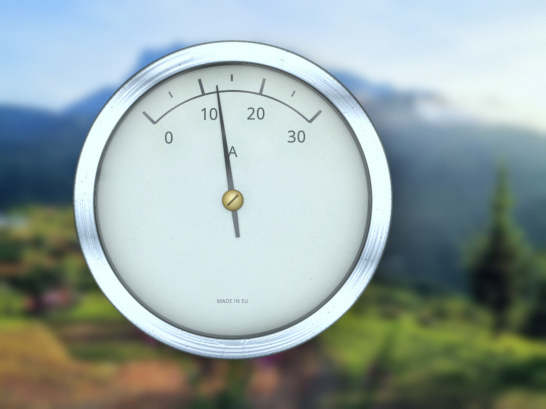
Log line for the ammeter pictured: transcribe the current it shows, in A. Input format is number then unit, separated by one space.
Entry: 12.5 A
